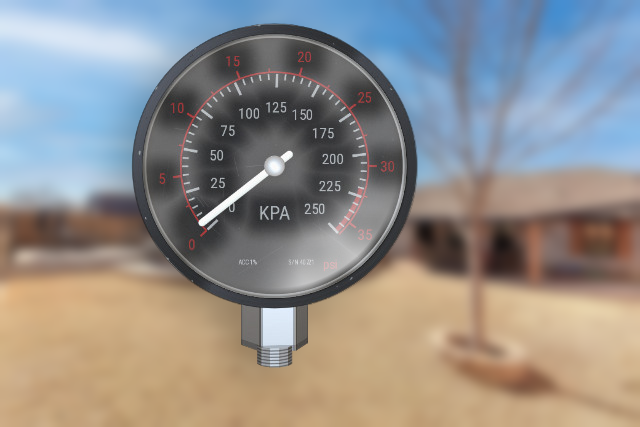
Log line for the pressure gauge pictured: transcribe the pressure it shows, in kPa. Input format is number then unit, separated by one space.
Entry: 5 kPa
